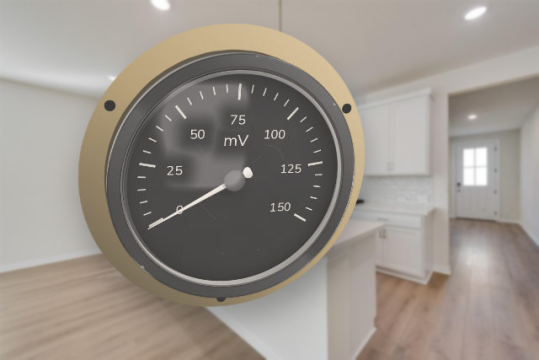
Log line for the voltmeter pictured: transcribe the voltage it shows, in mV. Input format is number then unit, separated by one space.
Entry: 0 mV
